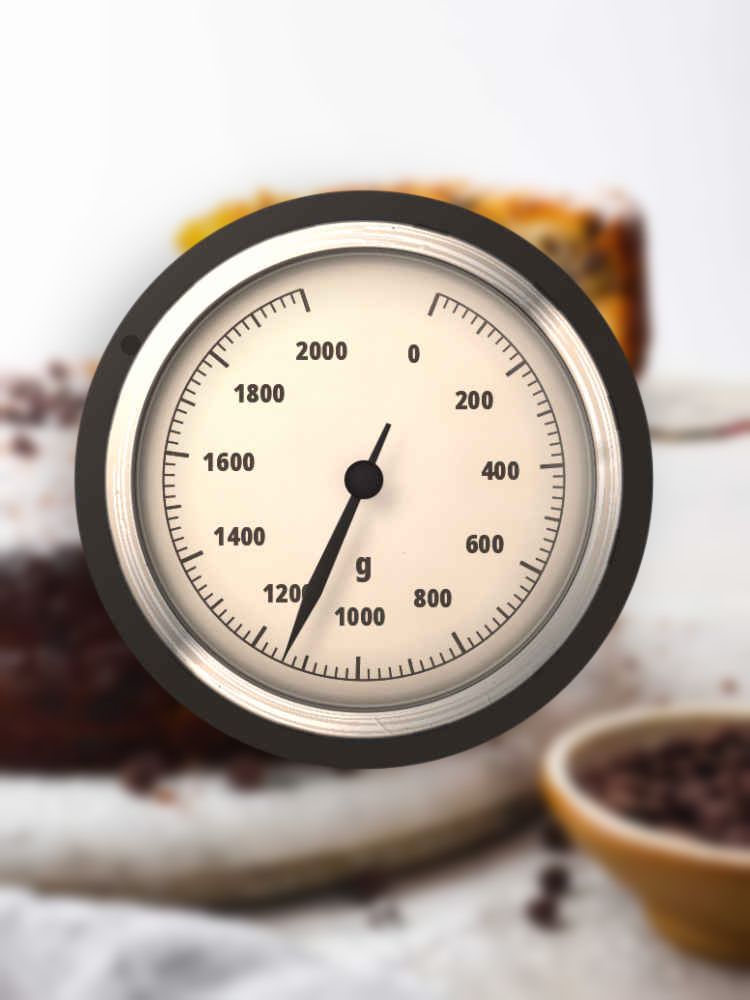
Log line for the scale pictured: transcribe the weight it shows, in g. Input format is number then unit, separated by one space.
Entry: 1140 g
